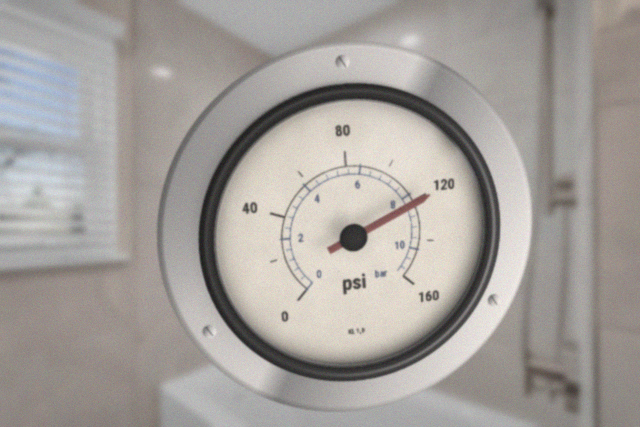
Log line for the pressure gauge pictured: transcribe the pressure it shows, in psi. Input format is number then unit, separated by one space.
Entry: 120 psi
